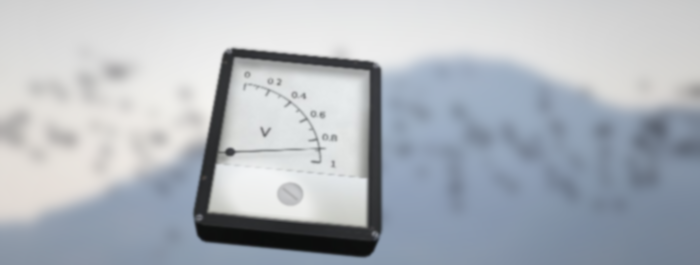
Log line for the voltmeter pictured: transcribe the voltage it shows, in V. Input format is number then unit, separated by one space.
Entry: 0.9 V
